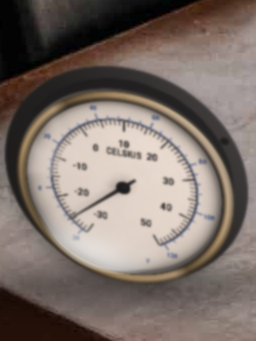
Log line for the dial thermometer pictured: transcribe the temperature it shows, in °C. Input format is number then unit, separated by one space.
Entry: -25 °C
